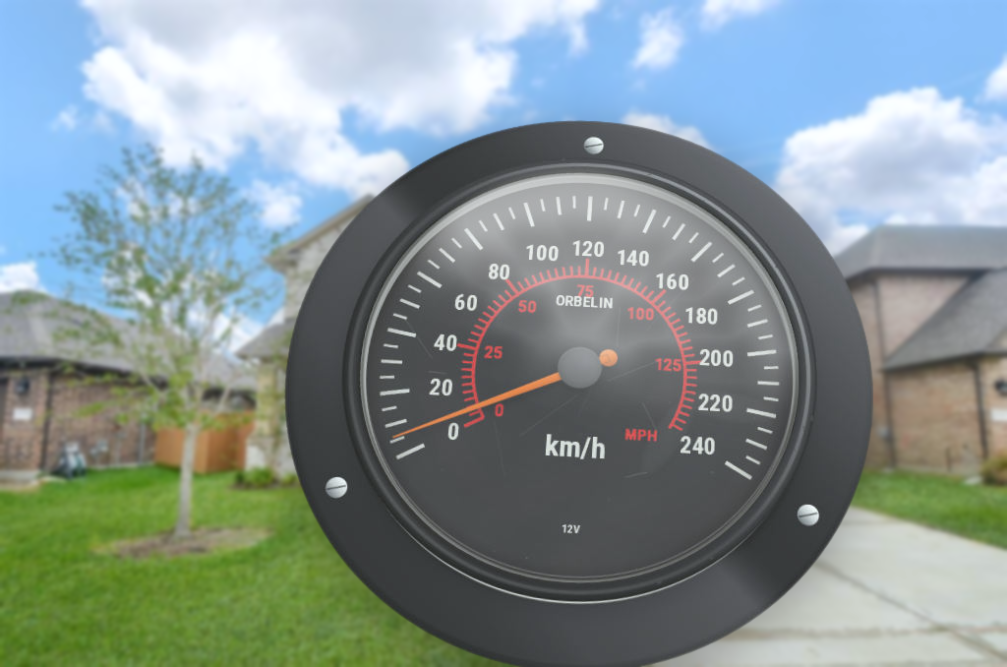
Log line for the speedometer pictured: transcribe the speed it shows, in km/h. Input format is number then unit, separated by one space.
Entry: 5 km/h
